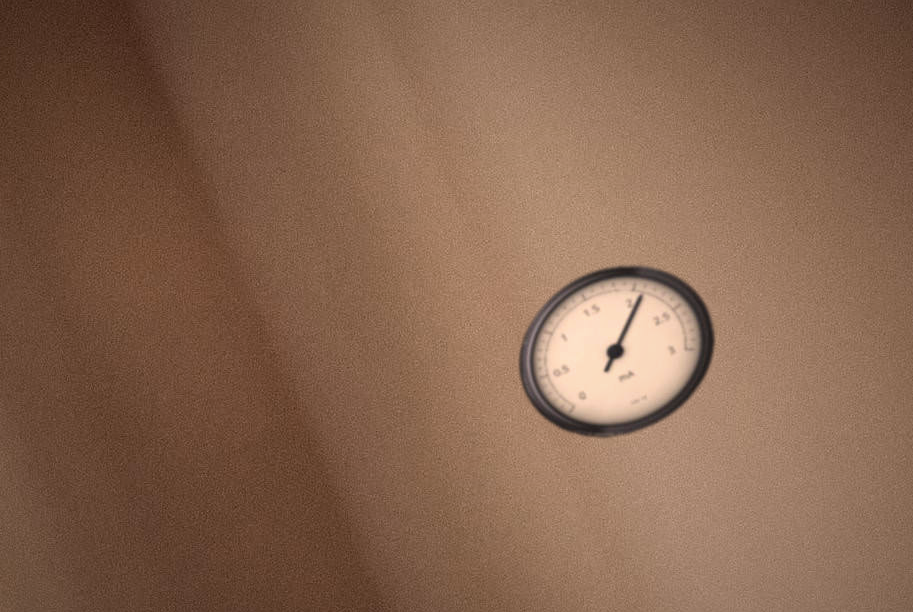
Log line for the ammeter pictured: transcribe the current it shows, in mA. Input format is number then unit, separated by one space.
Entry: 2.1 mA
